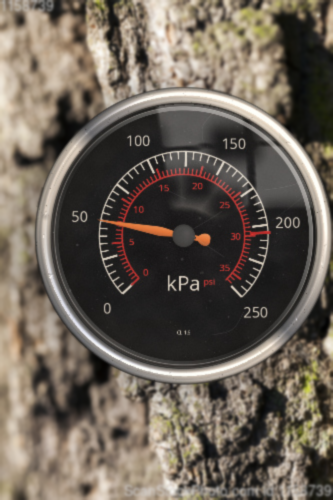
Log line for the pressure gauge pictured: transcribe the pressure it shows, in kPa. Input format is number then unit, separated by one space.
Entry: 50 kPa
